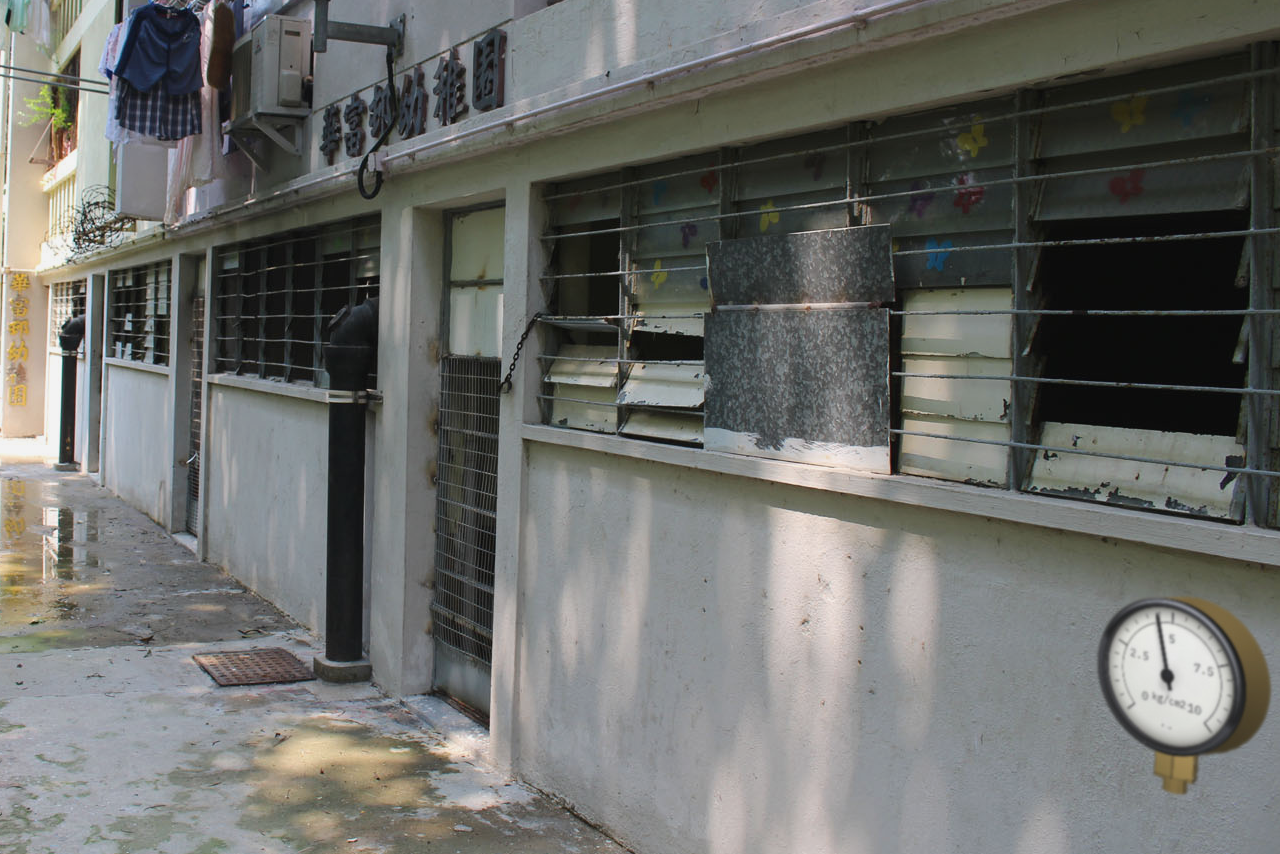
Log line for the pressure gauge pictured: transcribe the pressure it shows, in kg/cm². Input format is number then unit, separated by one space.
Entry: 4.5 kg/cm²
